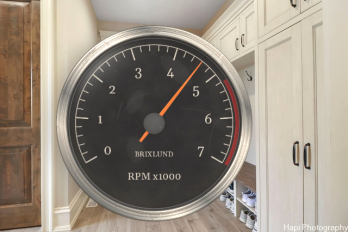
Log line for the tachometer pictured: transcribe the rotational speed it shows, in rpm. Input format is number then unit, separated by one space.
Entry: 4600 rpm
